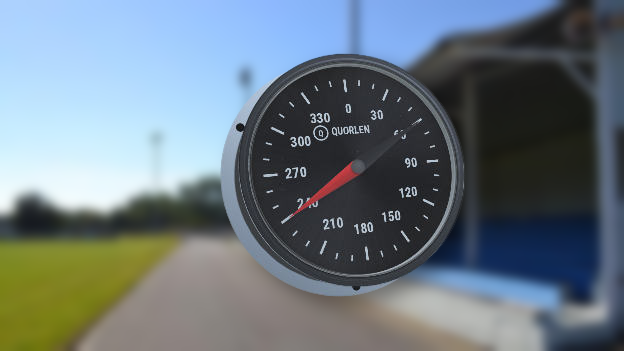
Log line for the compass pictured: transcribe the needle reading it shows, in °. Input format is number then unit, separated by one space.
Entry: 240 °
